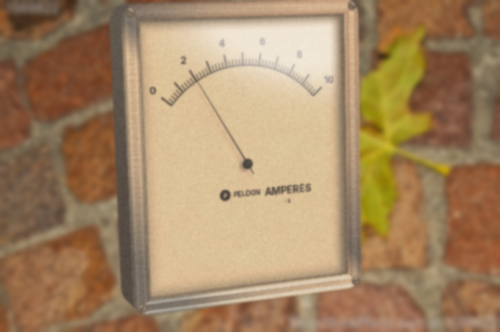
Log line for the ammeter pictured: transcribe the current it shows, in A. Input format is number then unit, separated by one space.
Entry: 2 A
